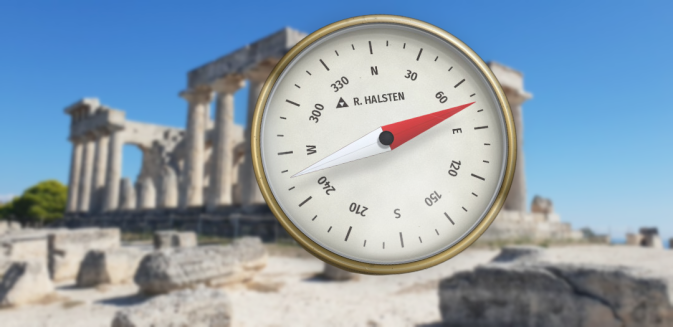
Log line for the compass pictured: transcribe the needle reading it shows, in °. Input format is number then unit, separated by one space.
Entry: 75 °
